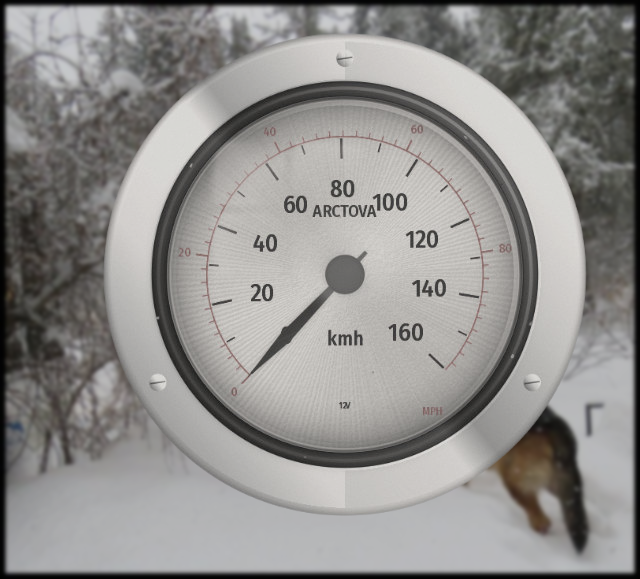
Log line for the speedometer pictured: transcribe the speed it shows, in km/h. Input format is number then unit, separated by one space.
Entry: 0 km/h
